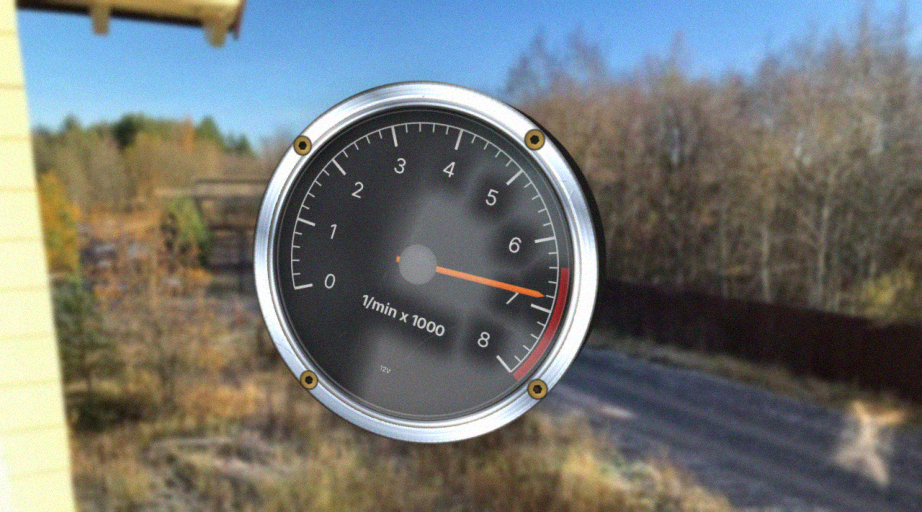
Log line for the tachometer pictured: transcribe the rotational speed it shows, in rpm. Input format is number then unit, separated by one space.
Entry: 6800 rpm
